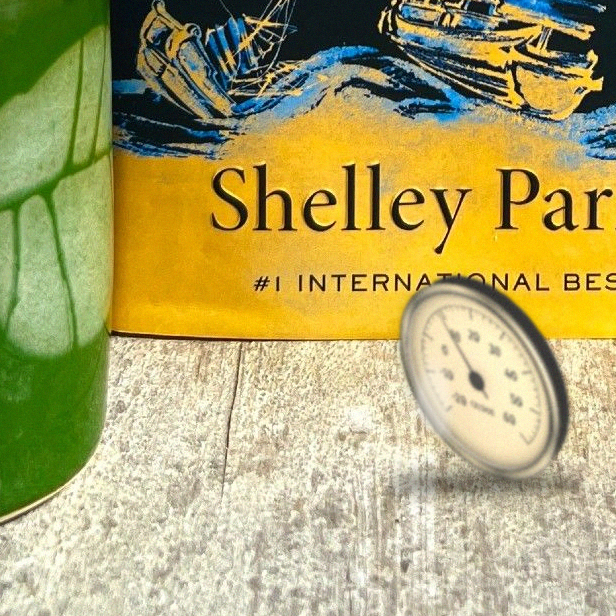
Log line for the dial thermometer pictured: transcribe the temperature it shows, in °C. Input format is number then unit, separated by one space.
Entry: 10 °C
